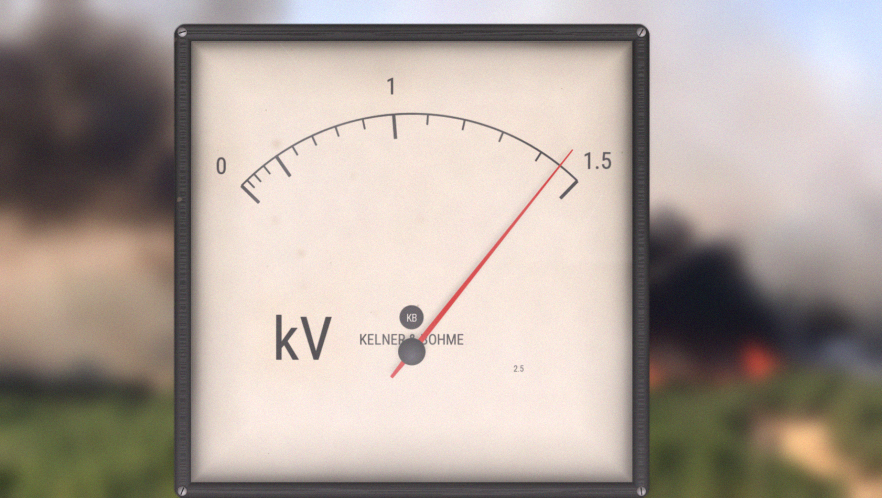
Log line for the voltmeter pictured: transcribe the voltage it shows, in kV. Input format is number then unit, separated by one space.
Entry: 1.45 kV
